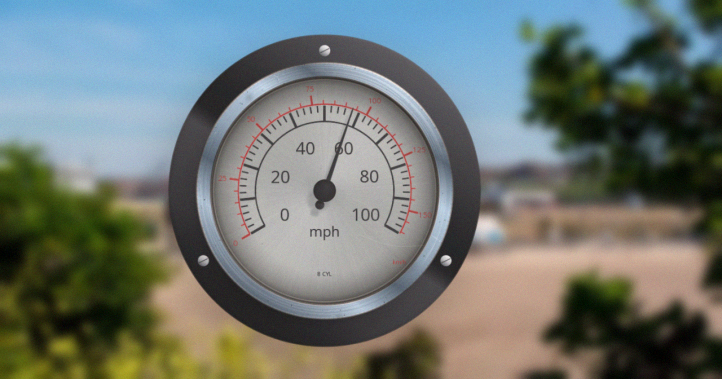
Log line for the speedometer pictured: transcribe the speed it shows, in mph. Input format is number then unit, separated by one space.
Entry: 58 mph
